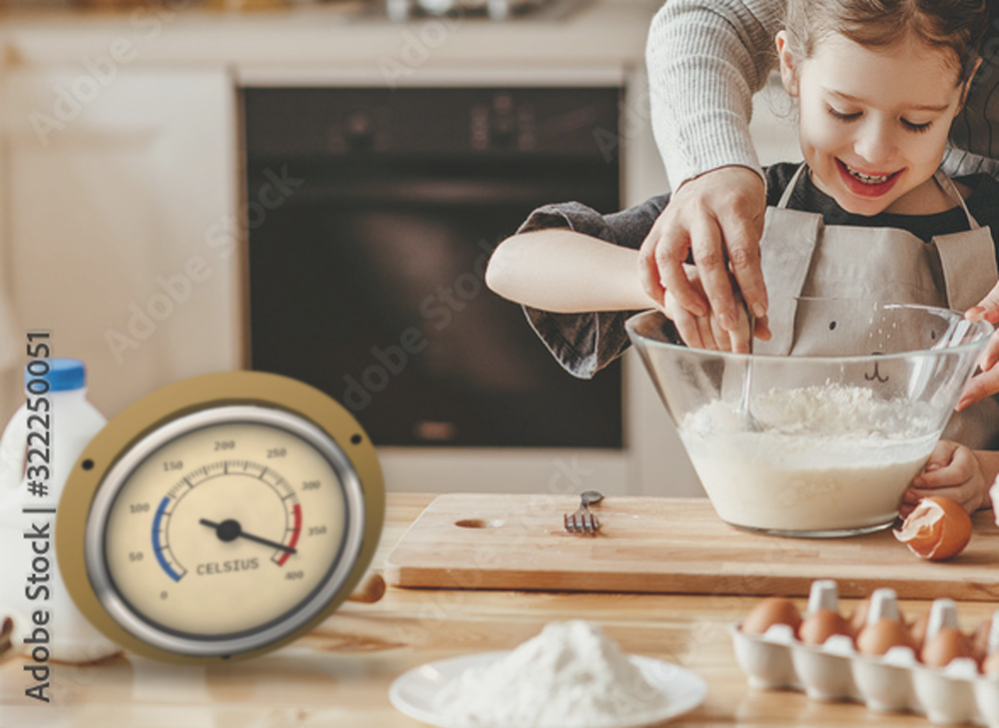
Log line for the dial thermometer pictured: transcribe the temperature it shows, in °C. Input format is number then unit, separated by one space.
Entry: 375 °C
